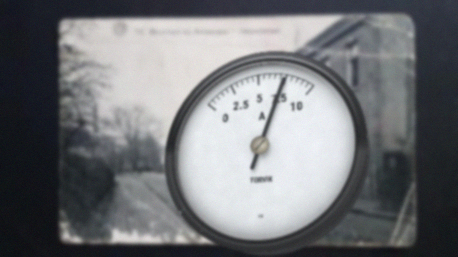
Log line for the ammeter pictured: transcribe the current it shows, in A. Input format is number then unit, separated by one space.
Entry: 7.5 A
